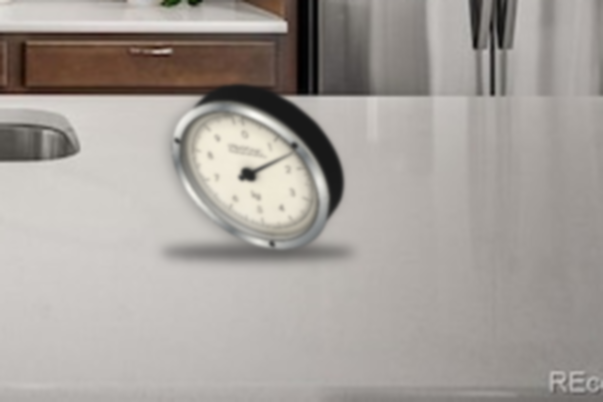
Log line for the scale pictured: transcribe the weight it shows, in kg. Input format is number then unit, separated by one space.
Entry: 1.5 kg
